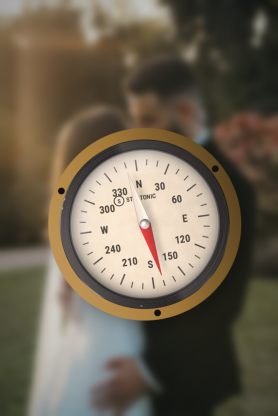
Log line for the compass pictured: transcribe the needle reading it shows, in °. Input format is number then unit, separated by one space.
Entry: 170 °
